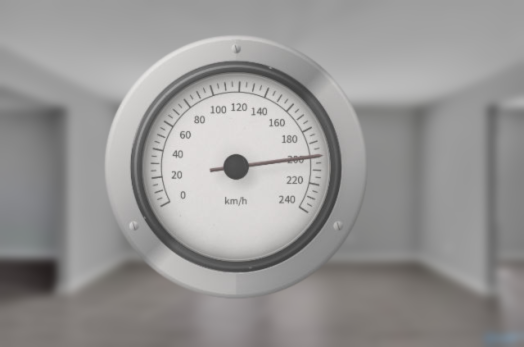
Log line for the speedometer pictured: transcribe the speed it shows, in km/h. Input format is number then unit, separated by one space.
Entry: 200 km/h
